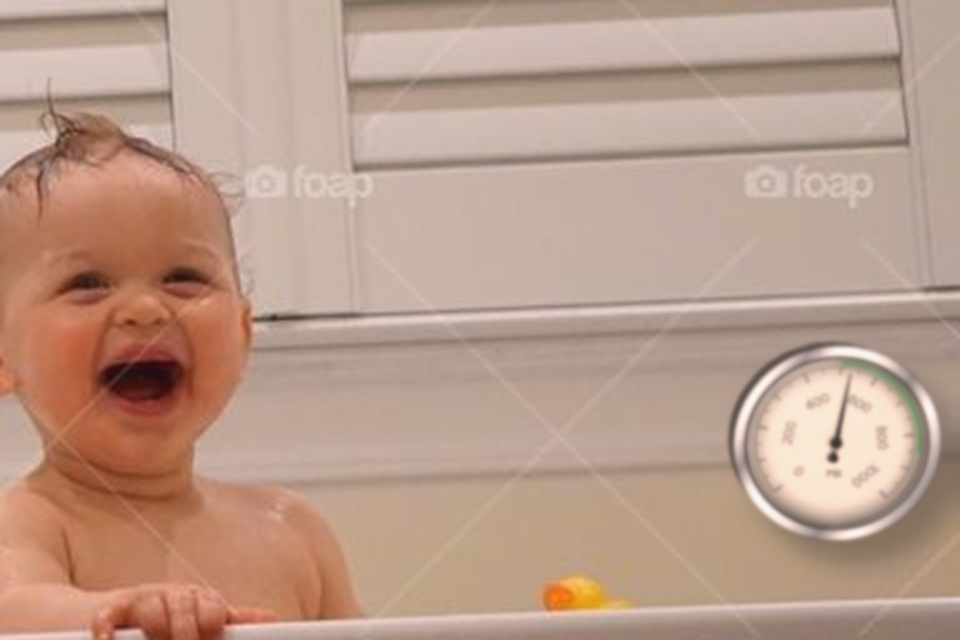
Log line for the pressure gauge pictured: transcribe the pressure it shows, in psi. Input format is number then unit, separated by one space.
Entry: 525 psi
